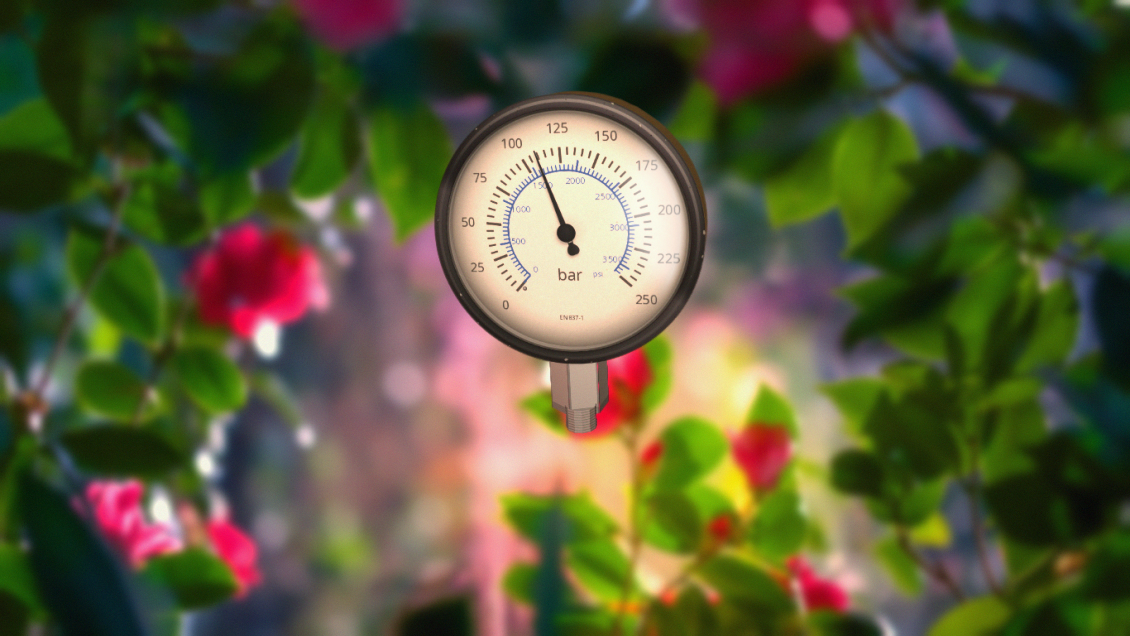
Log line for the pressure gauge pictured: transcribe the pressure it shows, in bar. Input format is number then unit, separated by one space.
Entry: 110 bar
